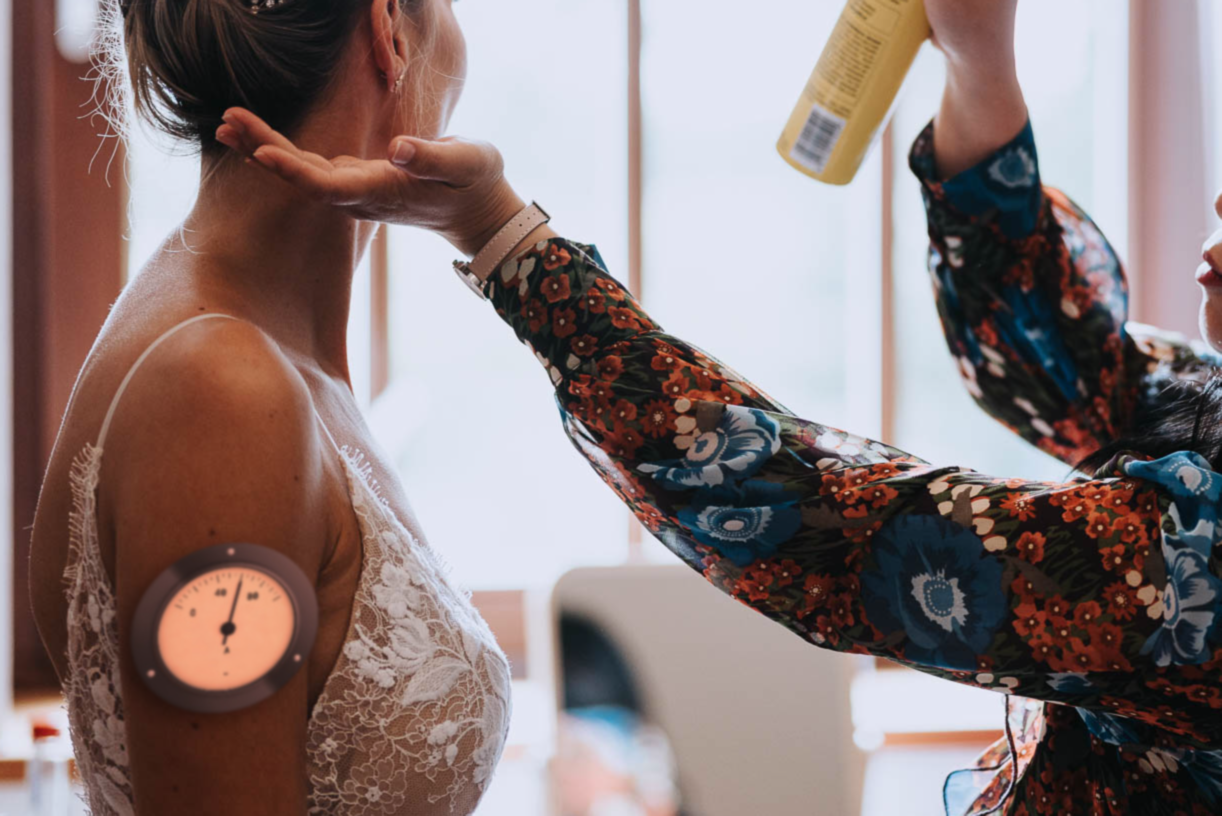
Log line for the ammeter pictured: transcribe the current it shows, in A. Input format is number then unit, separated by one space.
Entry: 60 A
